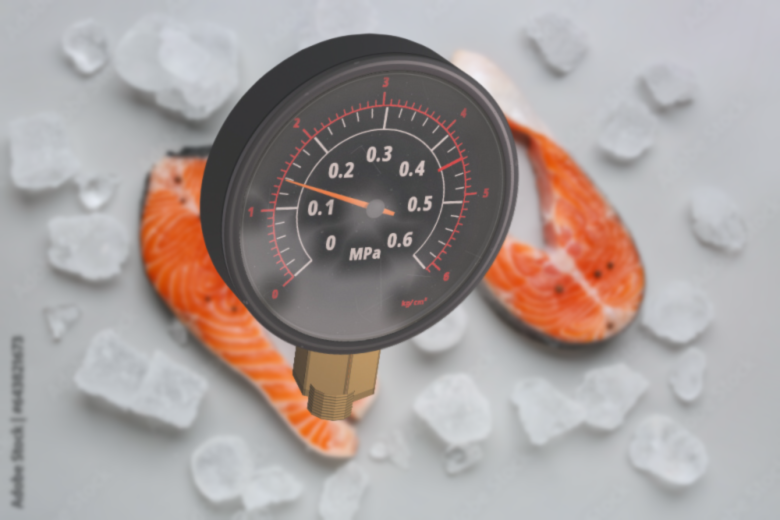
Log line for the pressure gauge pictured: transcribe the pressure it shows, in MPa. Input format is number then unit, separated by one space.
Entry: 0.14 MPa
